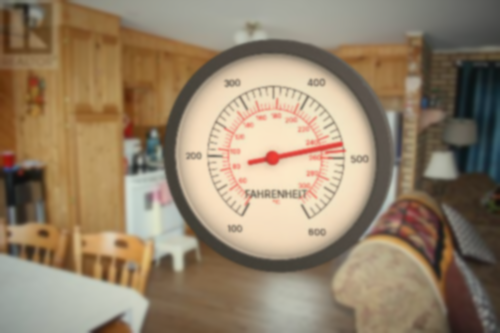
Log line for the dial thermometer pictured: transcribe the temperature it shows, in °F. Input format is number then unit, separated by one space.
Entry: 480 °F
